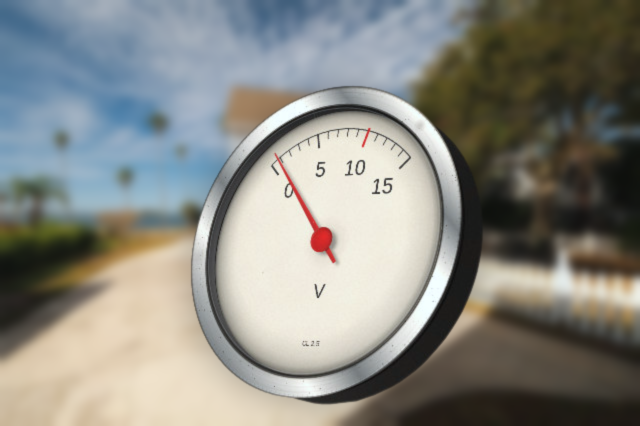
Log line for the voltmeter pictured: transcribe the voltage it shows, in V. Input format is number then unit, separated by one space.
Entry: 1 V
